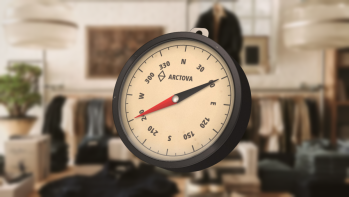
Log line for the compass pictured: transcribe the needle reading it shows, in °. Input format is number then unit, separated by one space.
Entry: 240 °
